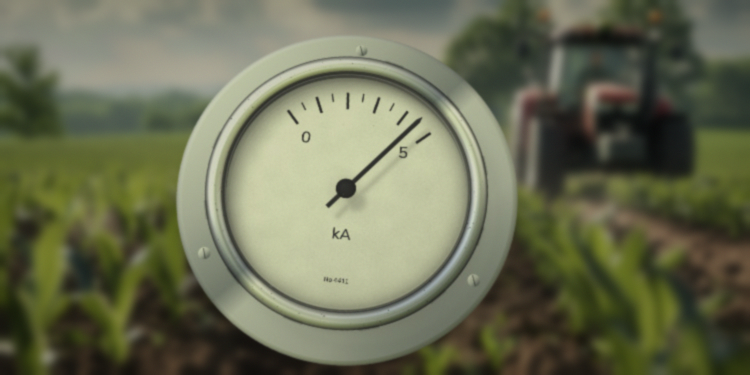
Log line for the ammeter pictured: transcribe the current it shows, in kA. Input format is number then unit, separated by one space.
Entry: 4.5 kA
